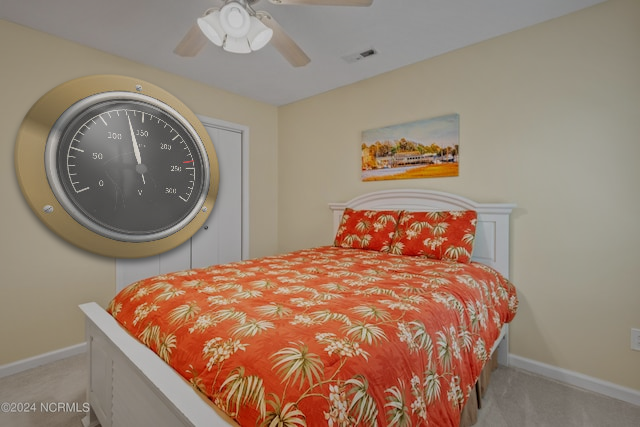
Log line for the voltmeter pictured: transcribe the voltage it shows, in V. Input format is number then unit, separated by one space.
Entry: 130 V
